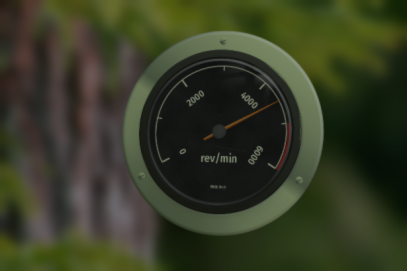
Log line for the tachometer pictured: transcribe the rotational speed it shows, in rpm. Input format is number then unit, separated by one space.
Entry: 4500 rpm
